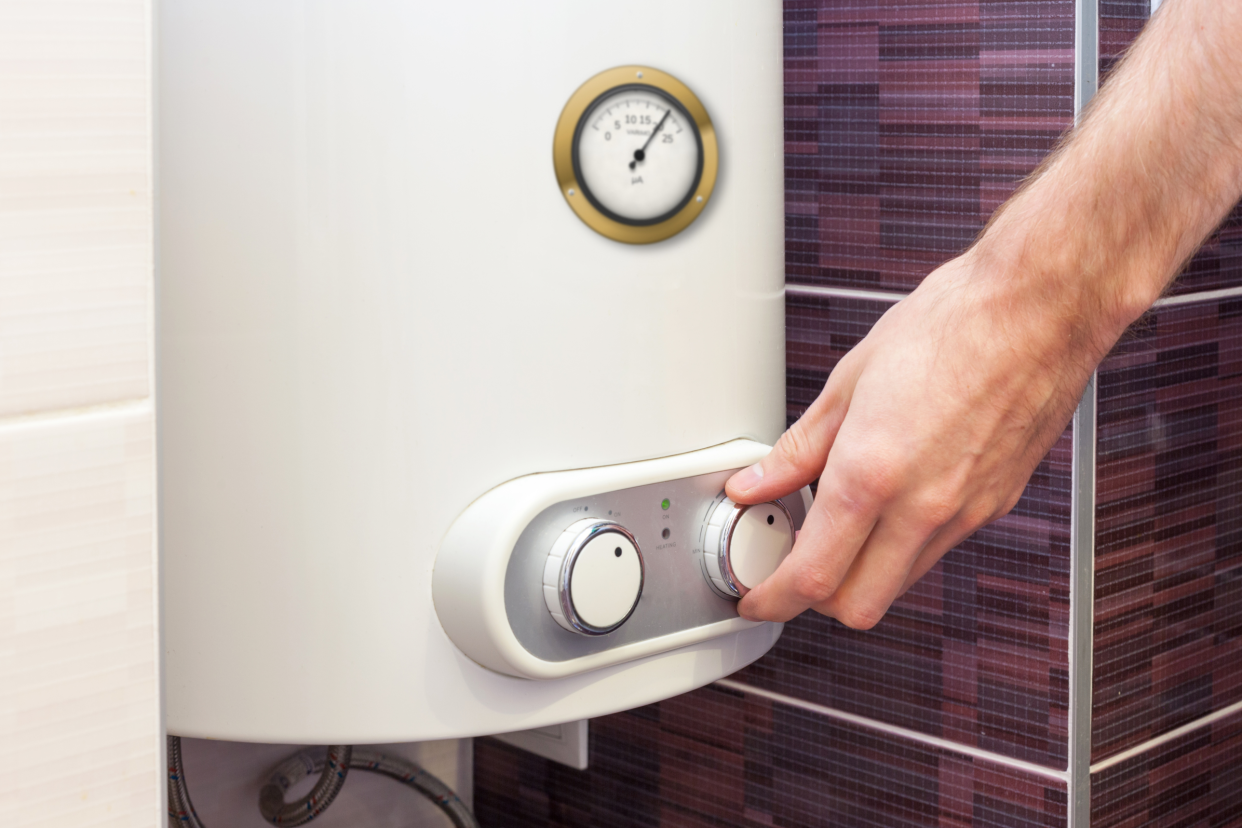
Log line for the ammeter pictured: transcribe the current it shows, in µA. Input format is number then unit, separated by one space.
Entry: 20 µA
